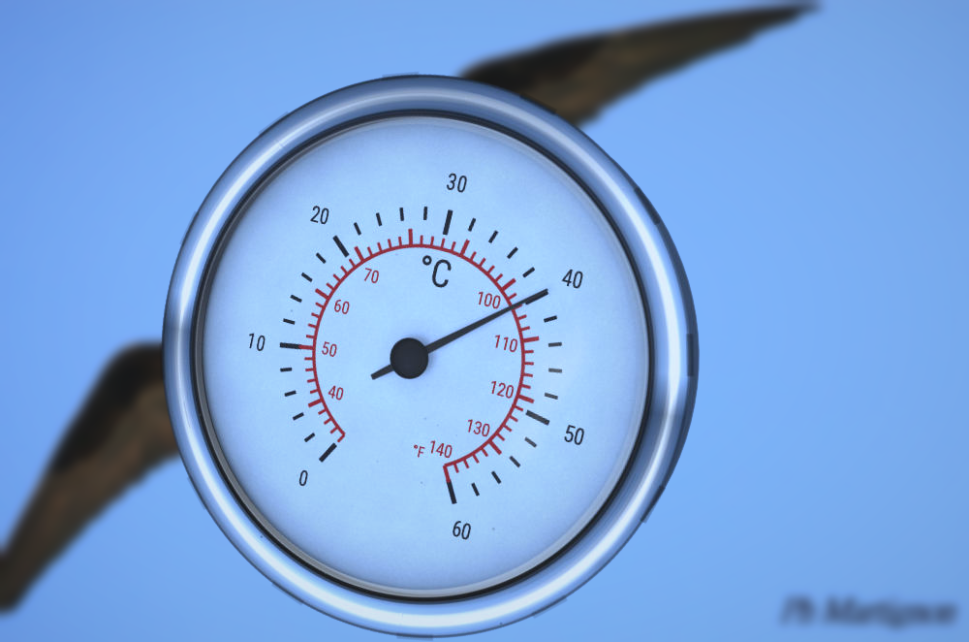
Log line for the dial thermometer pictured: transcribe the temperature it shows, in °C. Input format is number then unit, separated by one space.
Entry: 40 °C
